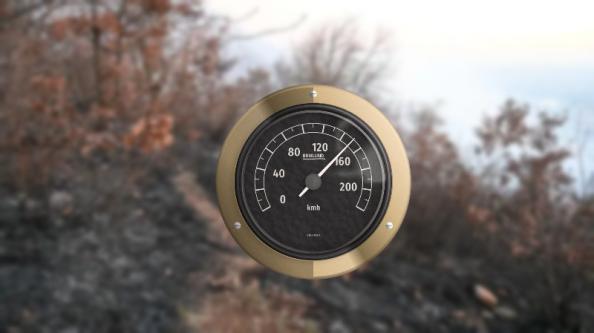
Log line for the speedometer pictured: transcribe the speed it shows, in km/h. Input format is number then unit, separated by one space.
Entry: 150 km/h
